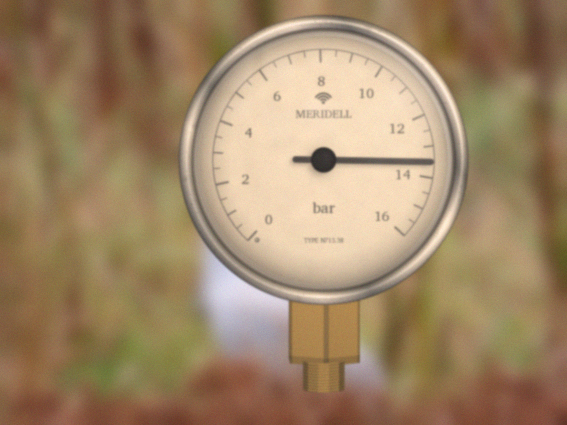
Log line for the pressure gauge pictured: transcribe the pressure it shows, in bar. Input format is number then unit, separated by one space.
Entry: 13.5 bar
